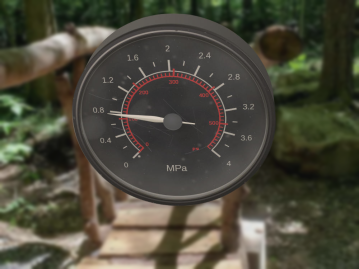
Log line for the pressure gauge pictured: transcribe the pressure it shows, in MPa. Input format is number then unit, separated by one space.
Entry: 0.8 MPa
